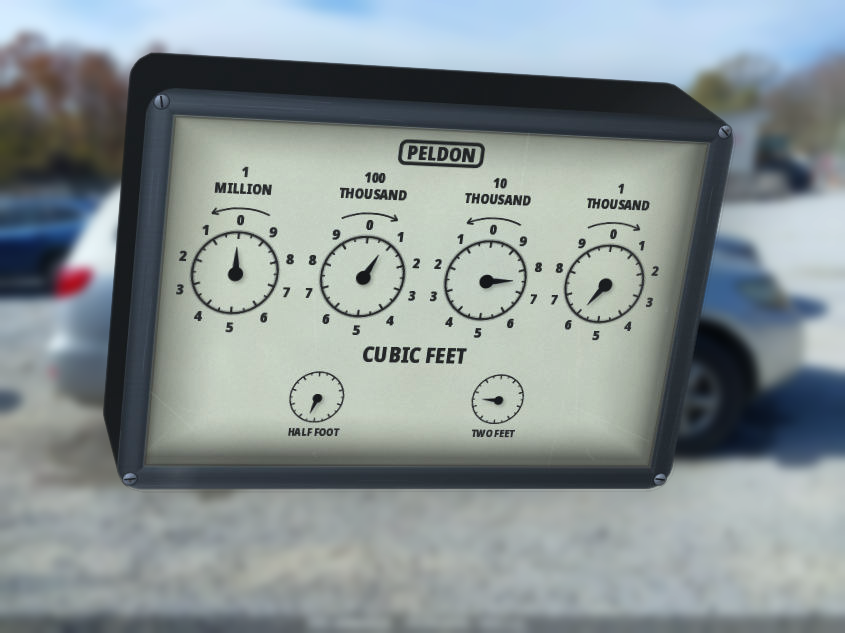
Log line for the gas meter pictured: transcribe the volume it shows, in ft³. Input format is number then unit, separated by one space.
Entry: 7600 ft³
